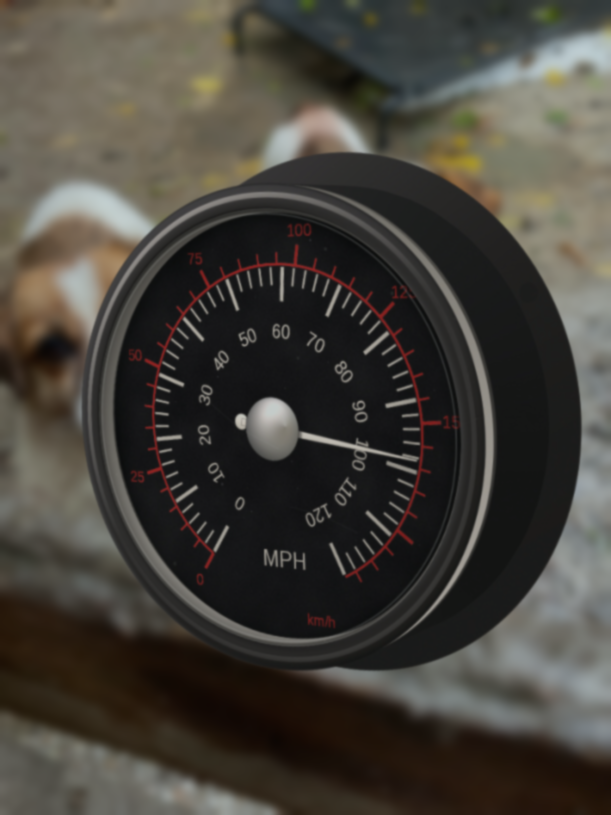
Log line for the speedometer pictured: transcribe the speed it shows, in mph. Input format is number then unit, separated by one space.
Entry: 98 mph
